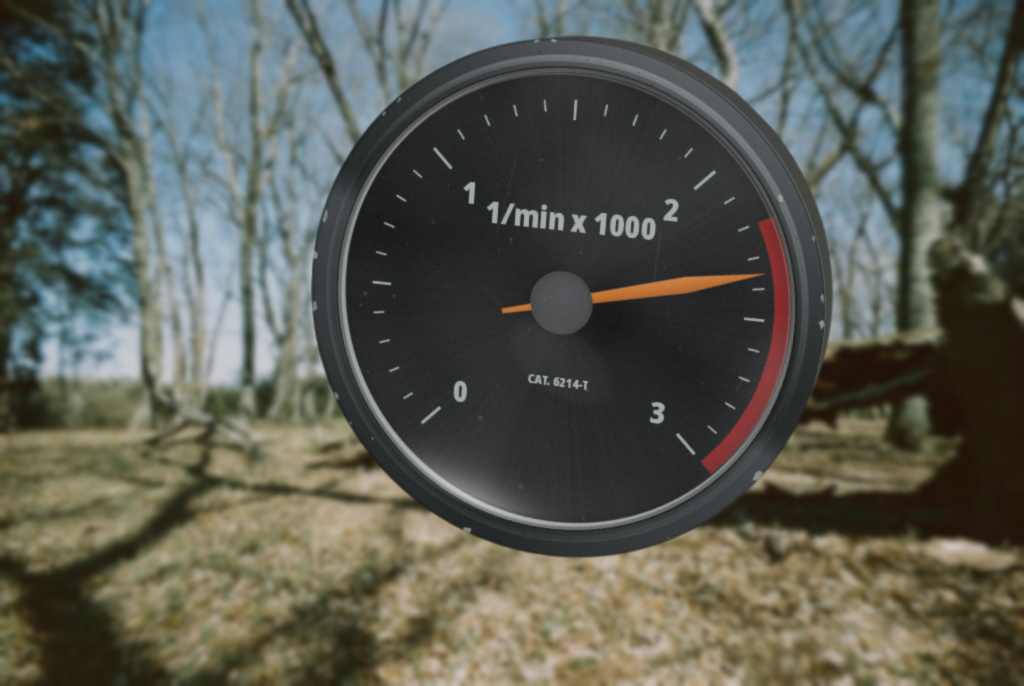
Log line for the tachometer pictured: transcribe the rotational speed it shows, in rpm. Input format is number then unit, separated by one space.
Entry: 2350 rpm
